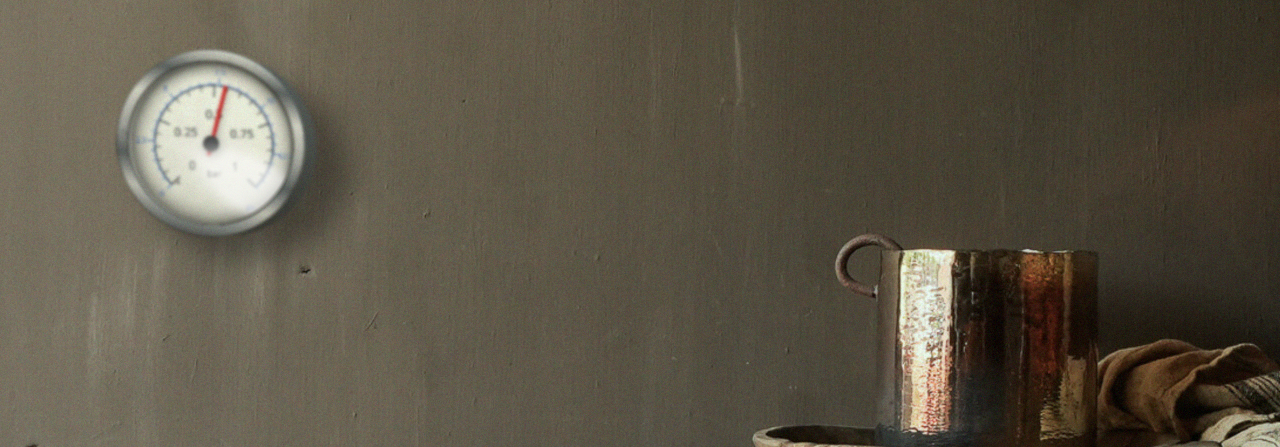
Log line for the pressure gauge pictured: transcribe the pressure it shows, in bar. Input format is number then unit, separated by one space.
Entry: 0.55 bar
